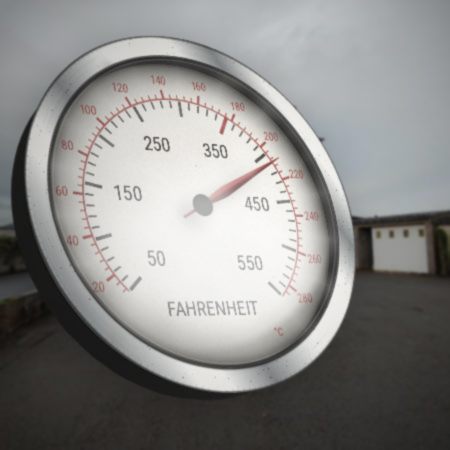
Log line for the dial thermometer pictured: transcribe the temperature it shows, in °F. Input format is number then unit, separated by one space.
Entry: 410 °F
